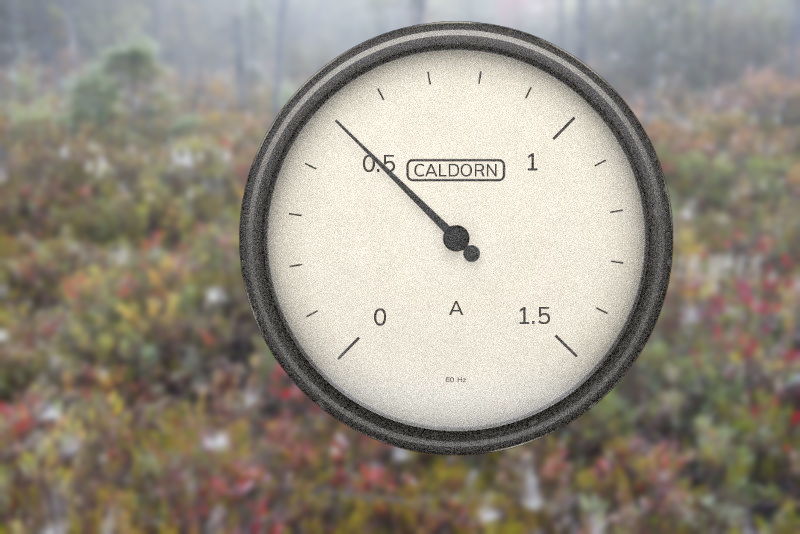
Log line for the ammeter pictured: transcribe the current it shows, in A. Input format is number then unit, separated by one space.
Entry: 0.5 A
